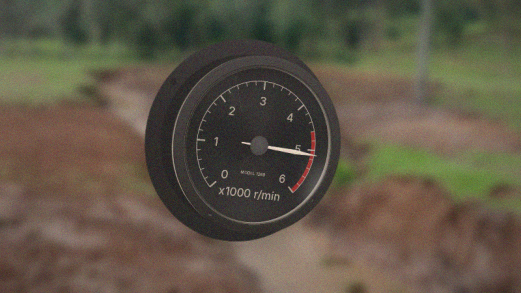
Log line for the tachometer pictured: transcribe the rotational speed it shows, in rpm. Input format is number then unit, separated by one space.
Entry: 5100 rpm
